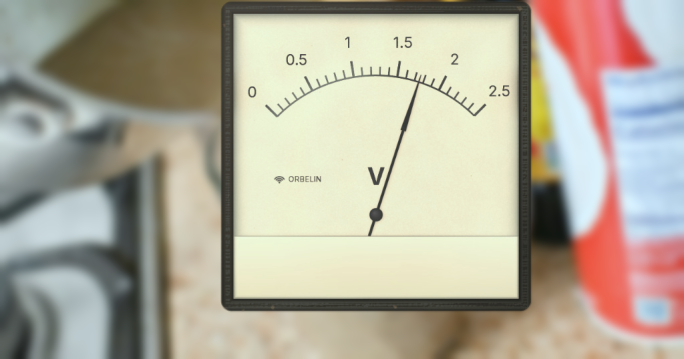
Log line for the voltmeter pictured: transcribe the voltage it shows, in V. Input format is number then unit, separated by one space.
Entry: 1.75 V
